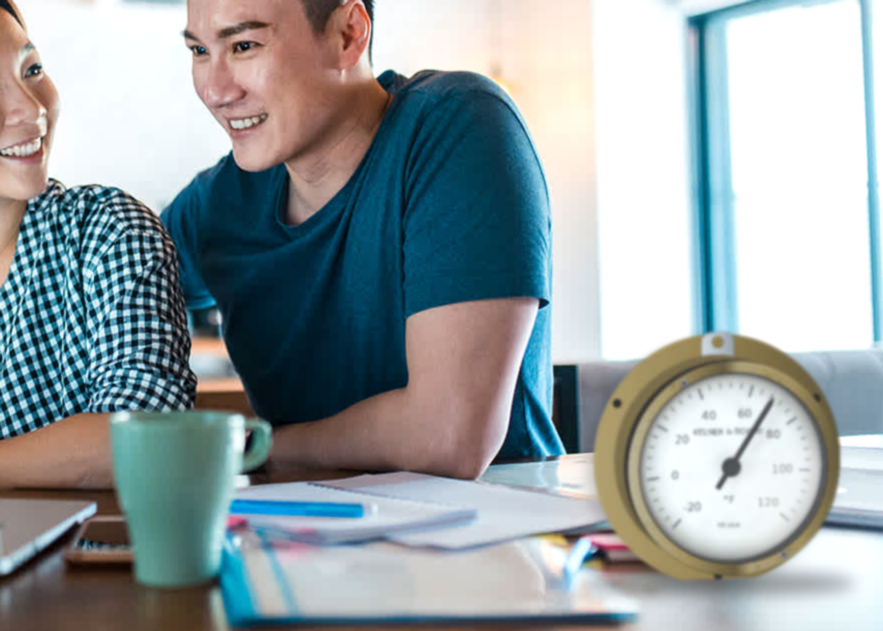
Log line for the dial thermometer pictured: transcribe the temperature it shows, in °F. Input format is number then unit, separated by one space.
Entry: 68 °F
